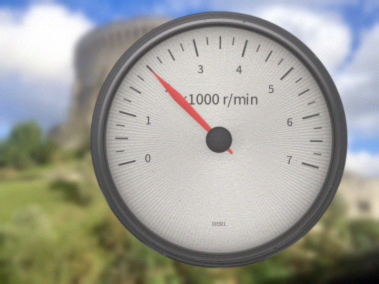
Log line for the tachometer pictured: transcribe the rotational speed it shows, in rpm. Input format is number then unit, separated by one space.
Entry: 2000 rpm
